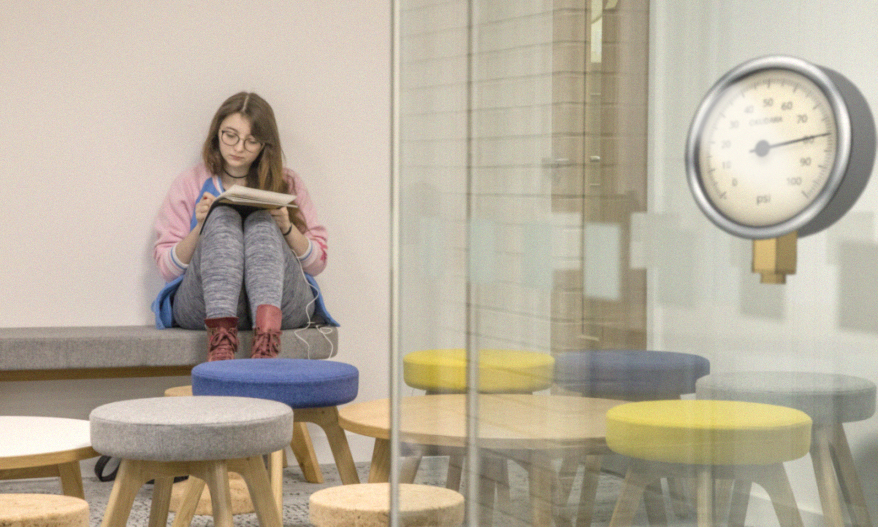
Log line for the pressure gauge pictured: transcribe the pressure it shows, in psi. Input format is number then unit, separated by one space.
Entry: 80 psi
